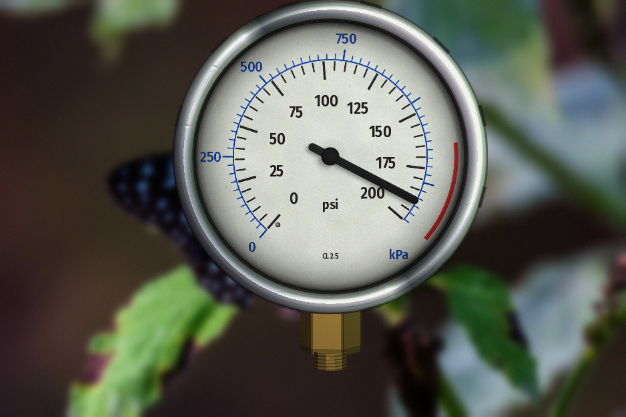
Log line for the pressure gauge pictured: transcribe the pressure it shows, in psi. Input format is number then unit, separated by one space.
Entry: 190 psi
